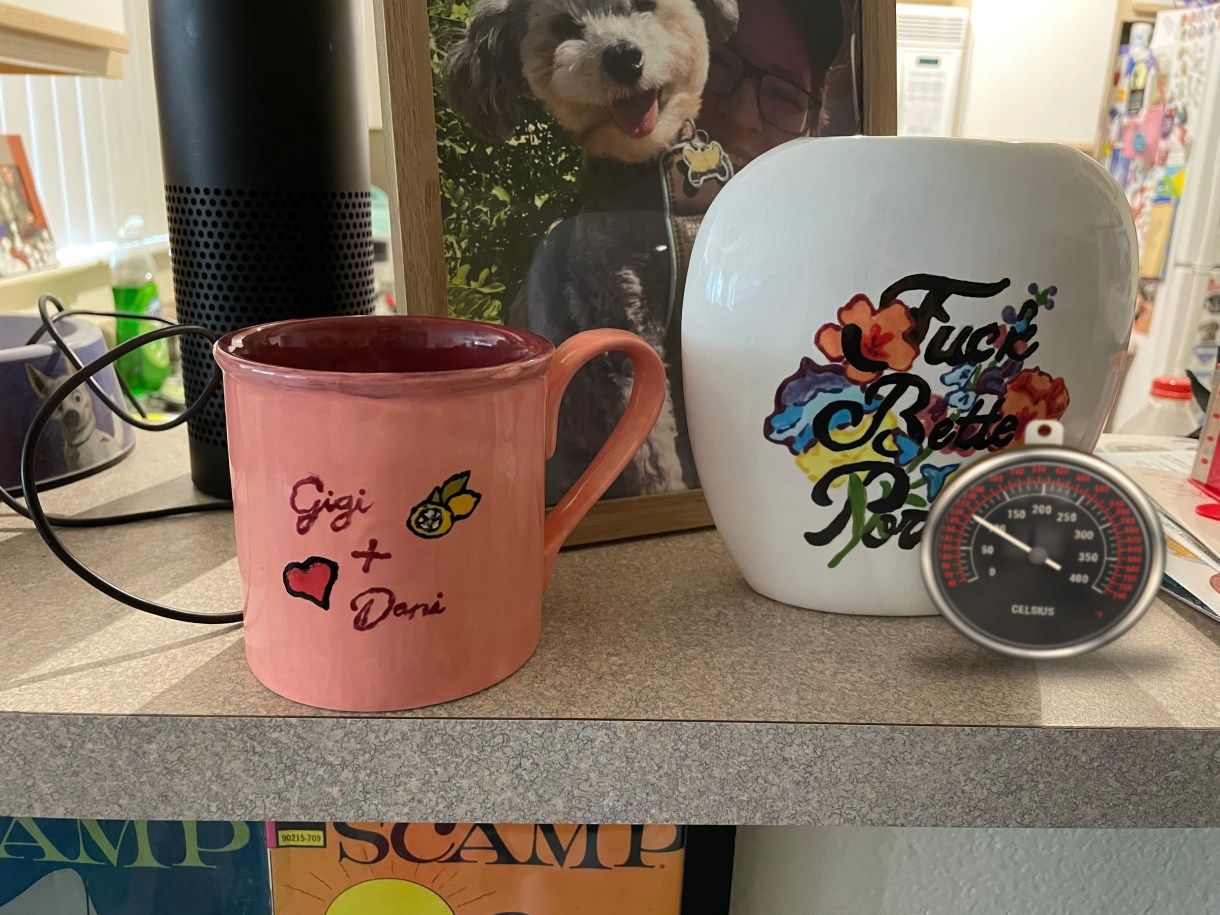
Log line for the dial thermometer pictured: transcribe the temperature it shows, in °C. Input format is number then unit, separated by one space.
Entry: 100 °C
